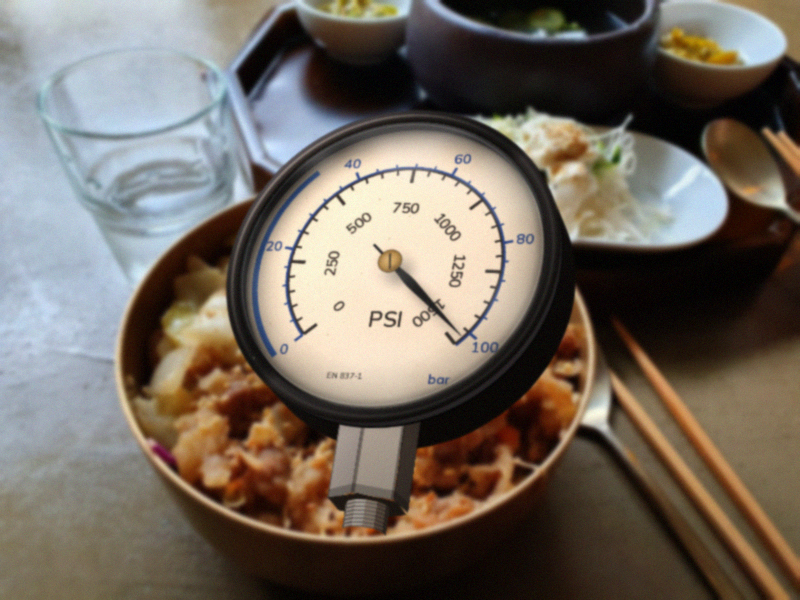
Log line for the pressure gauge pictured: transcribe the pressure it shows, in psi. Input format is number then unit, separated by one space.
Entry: 1475 psi
